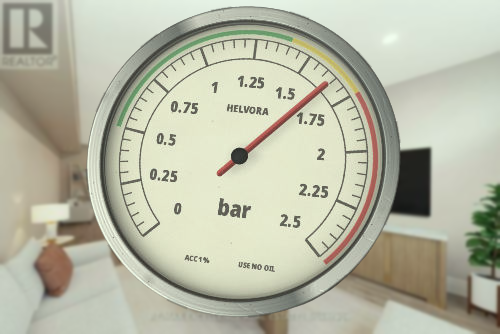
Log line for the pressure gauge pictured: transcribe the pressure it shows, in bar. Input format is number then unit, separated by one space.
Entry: 1.65 bar
